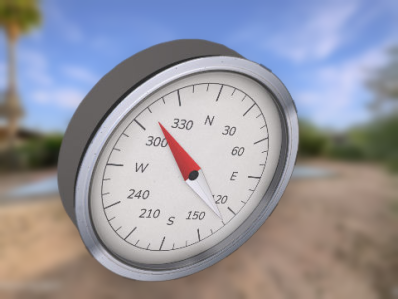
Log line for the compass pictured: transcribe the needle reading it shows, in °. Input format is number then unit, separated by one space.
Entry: 310 °
